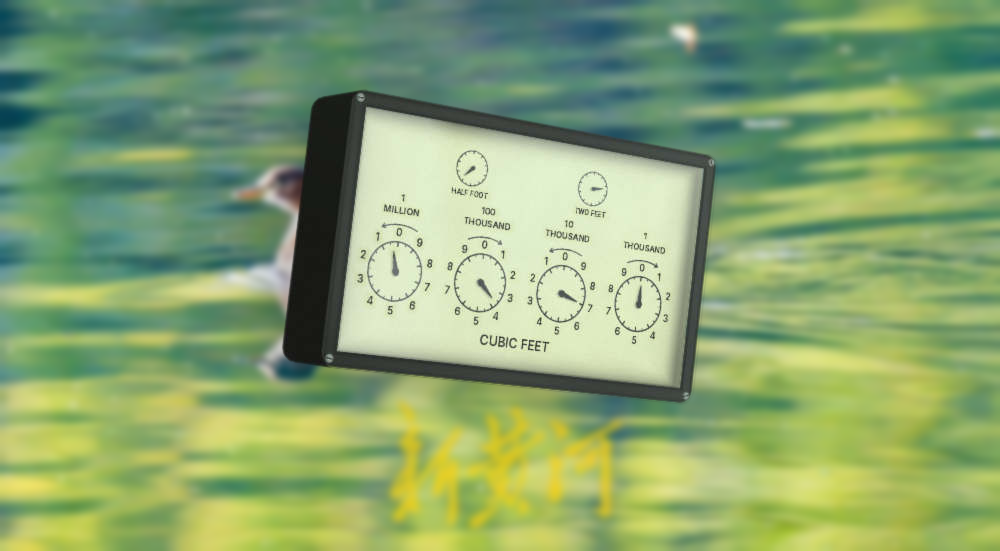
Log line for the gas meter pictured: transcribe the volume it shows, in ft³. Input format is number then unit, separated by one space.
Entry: 37000 ft³
